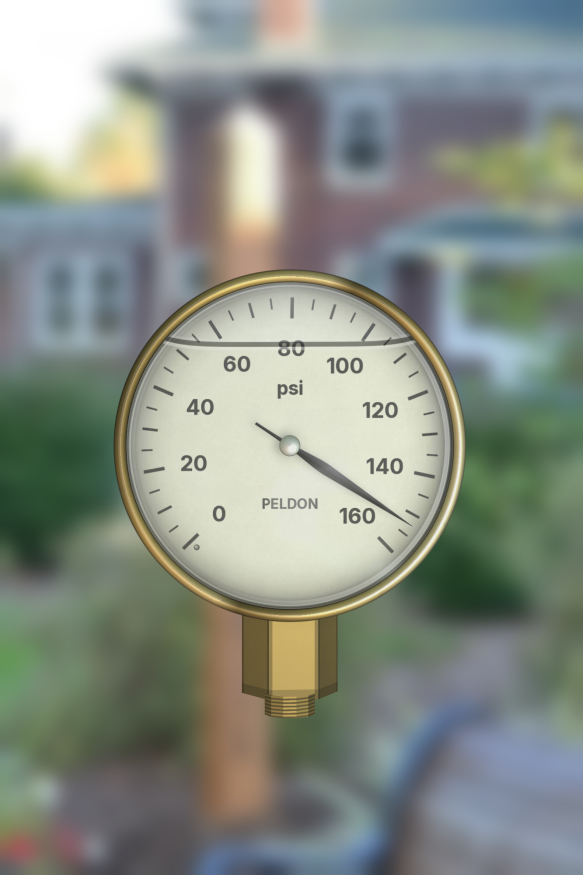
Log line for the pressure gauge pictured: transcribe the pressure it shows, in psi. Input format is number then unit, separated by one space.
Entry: 152.5 psi
